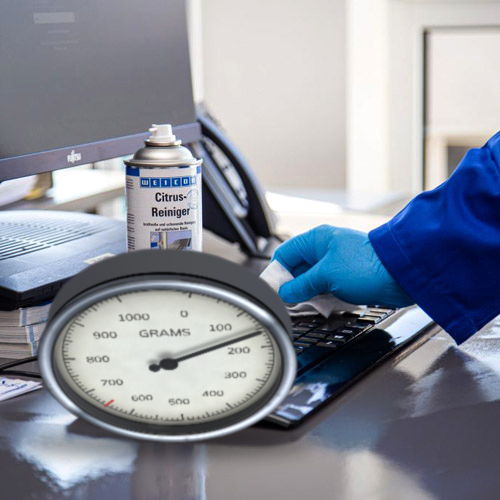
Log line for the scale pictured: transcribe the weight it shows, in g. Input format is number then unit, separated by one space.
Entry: 150 g
